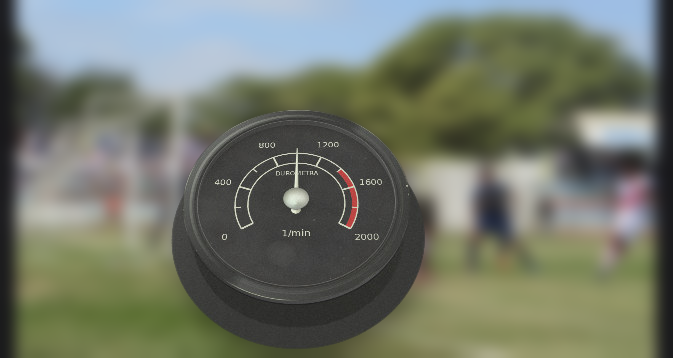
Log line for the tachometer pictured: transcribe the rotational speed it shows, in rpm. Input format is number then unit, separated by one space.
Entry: 1000 rpm
